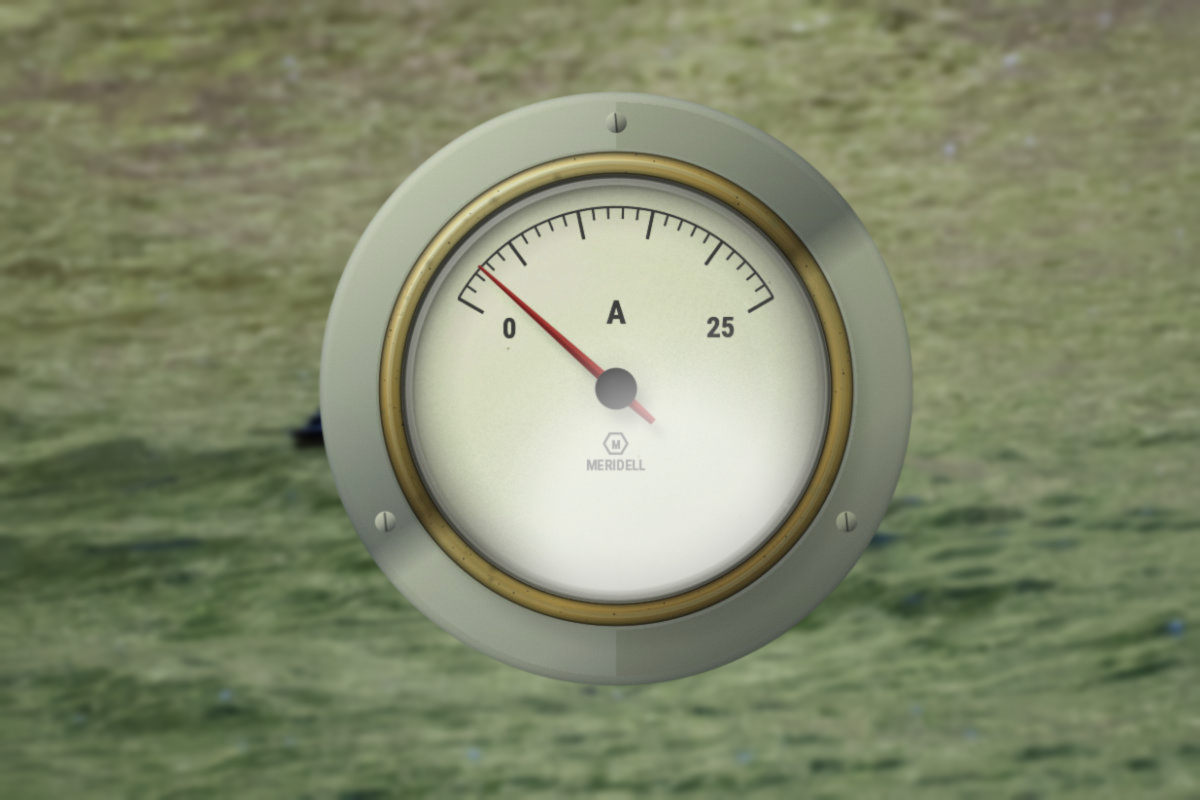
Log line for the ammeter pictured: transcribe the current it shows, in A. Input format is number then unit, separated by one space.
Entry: 2.5 A
